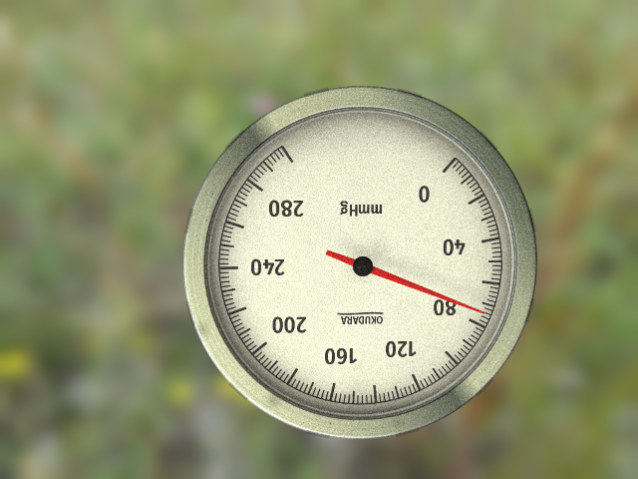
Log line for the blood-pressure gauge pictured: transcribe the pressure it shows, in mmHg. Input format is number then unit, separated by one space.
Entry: 74 mmHg
